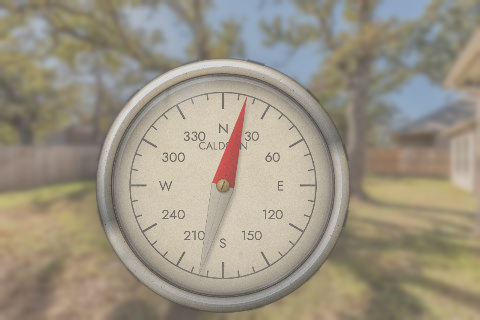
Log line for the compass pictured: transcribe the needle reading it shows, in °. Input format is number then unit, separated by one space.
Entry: 15 °
